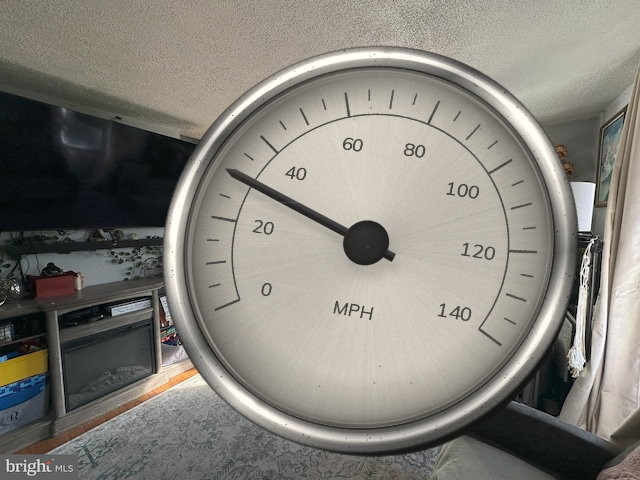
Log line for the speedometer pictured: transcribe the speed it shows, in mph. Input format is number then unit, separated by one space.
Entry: 30 mph
